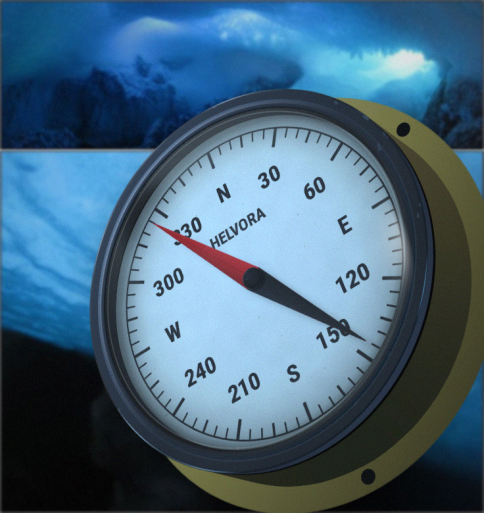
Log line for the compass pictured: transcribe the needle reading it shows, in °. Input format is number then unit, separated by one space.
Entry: 325 °
